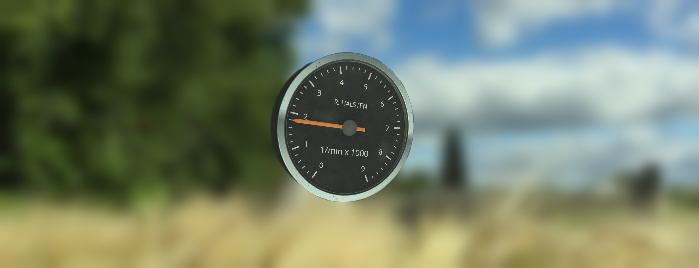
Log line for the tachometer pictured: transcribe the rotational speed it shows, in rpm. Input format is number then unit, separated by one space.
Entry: 1800 rpm
